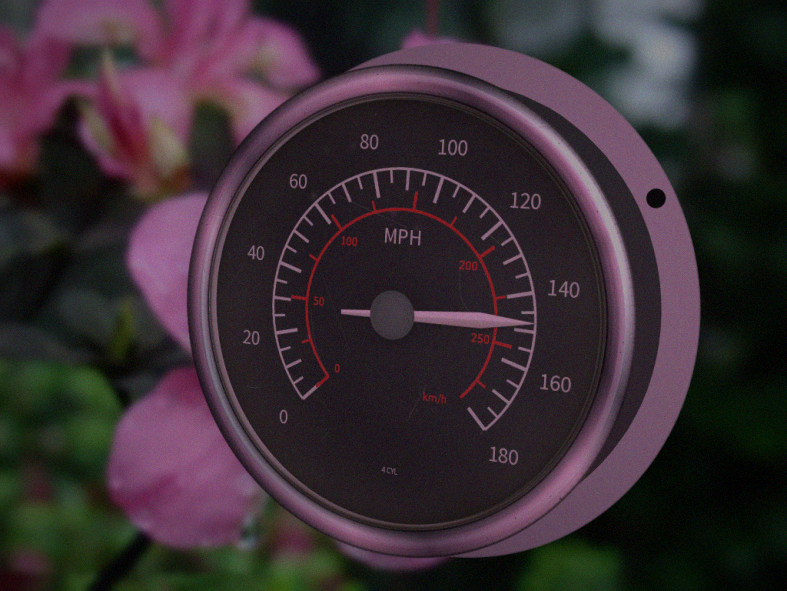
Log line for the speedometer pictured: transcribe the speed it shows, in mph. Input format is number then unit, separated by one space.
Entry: 147.5 mph
